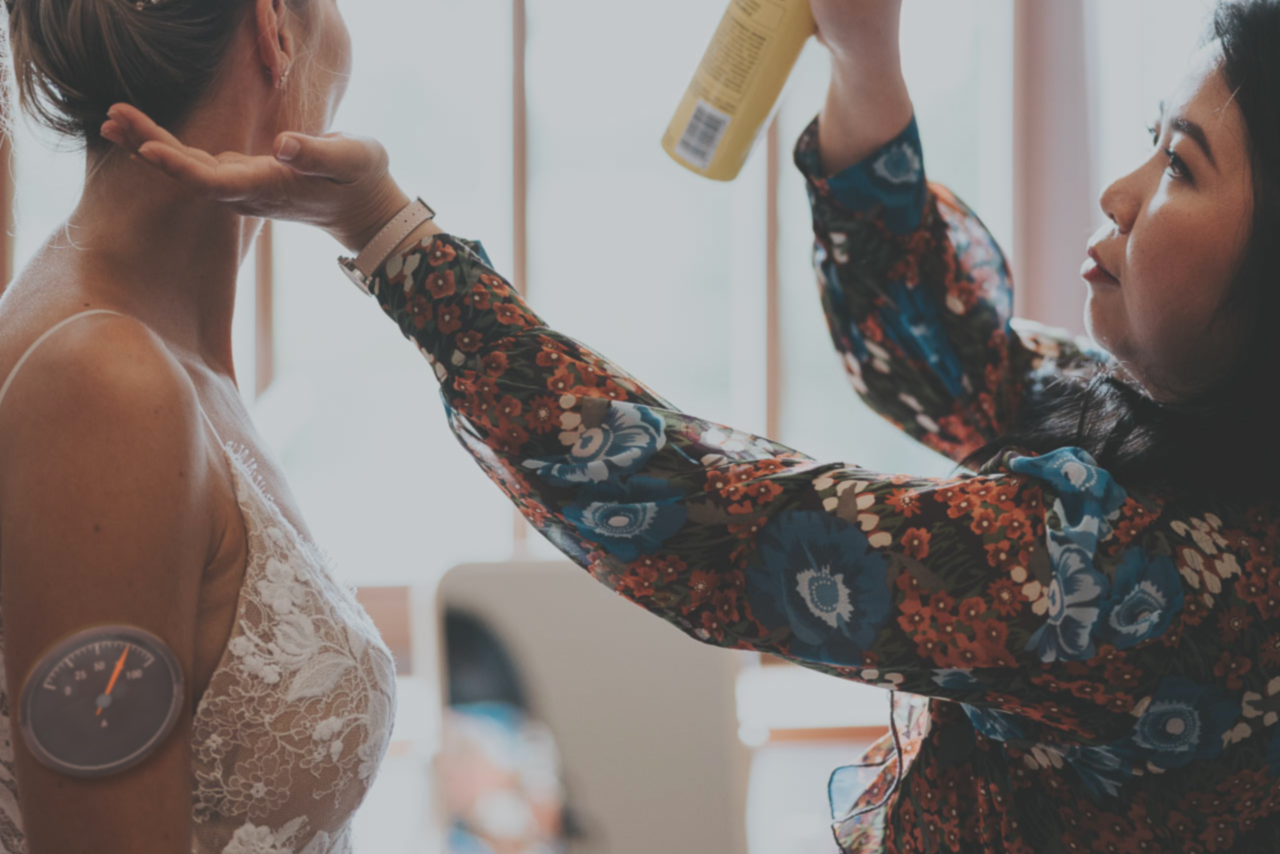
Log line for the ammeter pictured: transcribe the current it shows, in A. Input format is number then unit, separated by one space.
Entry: 75 A
